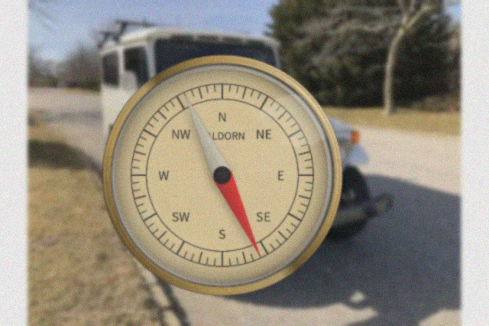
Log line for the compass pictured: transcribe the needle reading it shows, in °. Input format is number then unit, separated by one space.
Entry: 155 °
